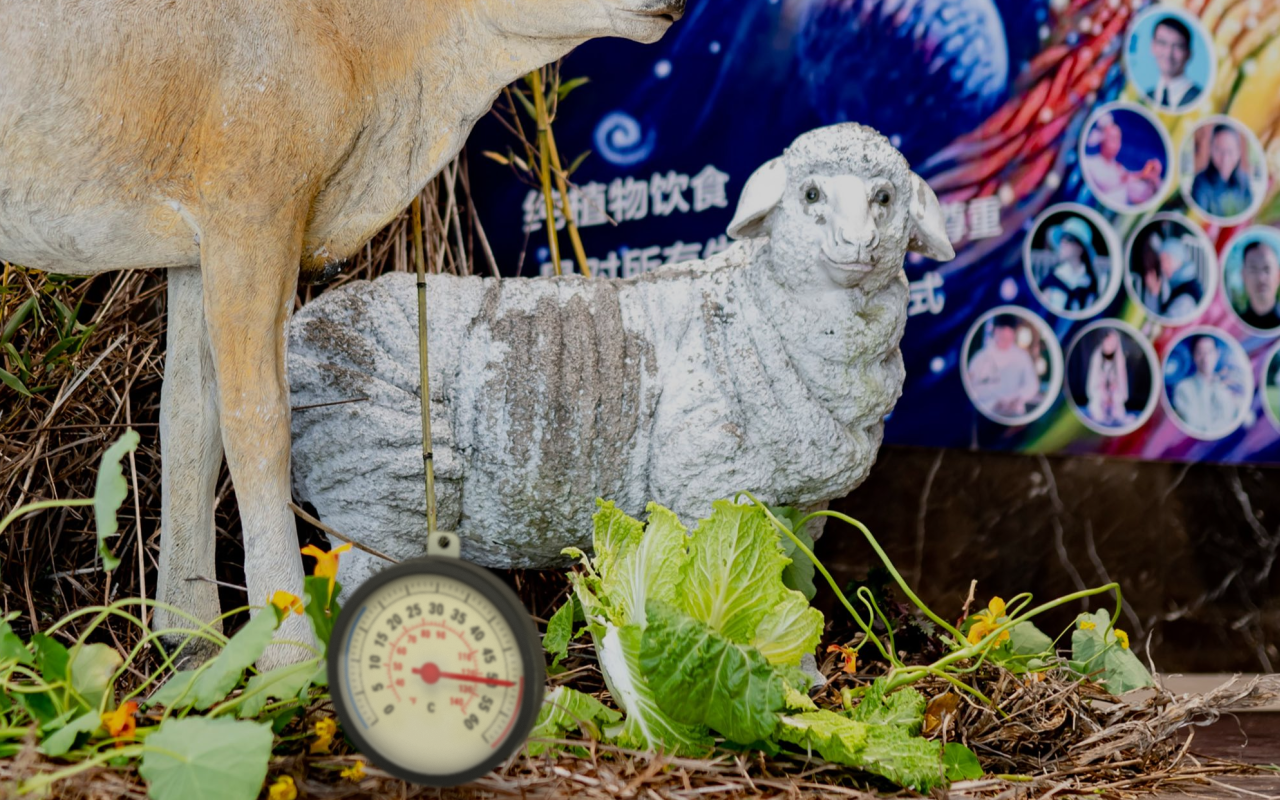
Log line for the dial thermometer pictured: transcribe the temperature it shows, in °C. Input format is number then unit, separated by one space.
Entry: 50 °C
